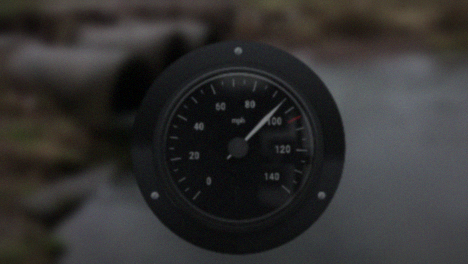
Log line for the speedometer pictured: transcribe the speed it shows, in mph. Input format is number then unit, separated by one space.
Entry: 95 mph
